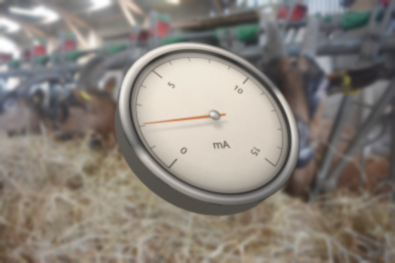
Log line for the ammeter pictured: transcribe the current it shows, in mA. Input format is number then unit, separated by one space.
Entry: 2 mA
